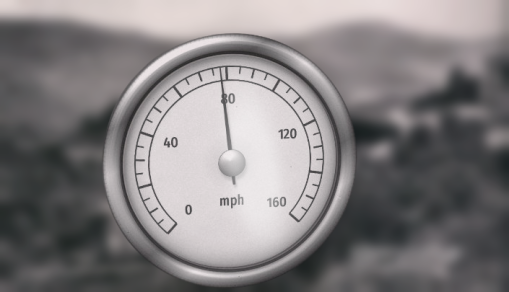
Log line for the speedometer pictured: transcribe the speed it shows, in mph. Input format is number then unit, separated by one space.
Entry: 77.5 mph
